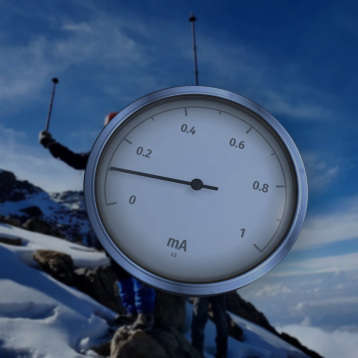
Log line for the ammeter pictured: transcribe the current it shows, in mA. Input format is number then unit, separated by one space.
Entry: 0.1 mA
